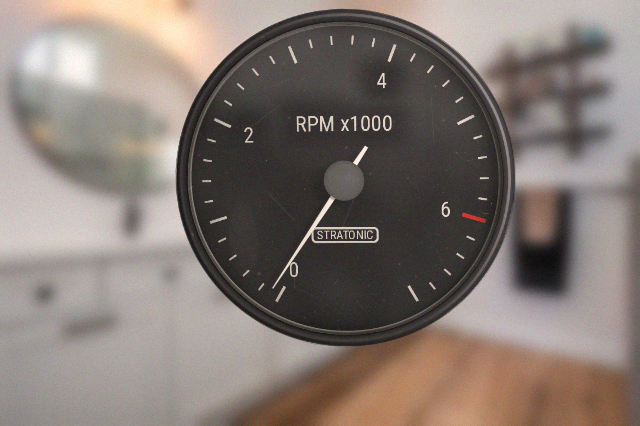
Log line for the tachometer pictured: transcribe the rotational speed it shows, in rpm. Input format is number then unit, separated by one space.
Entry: 100 rpm
